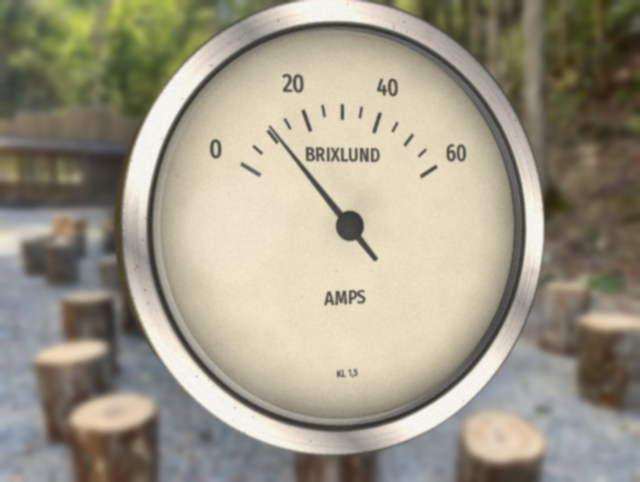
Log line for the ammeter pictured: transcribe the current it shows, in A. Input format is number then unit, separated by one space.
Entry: 10 A
